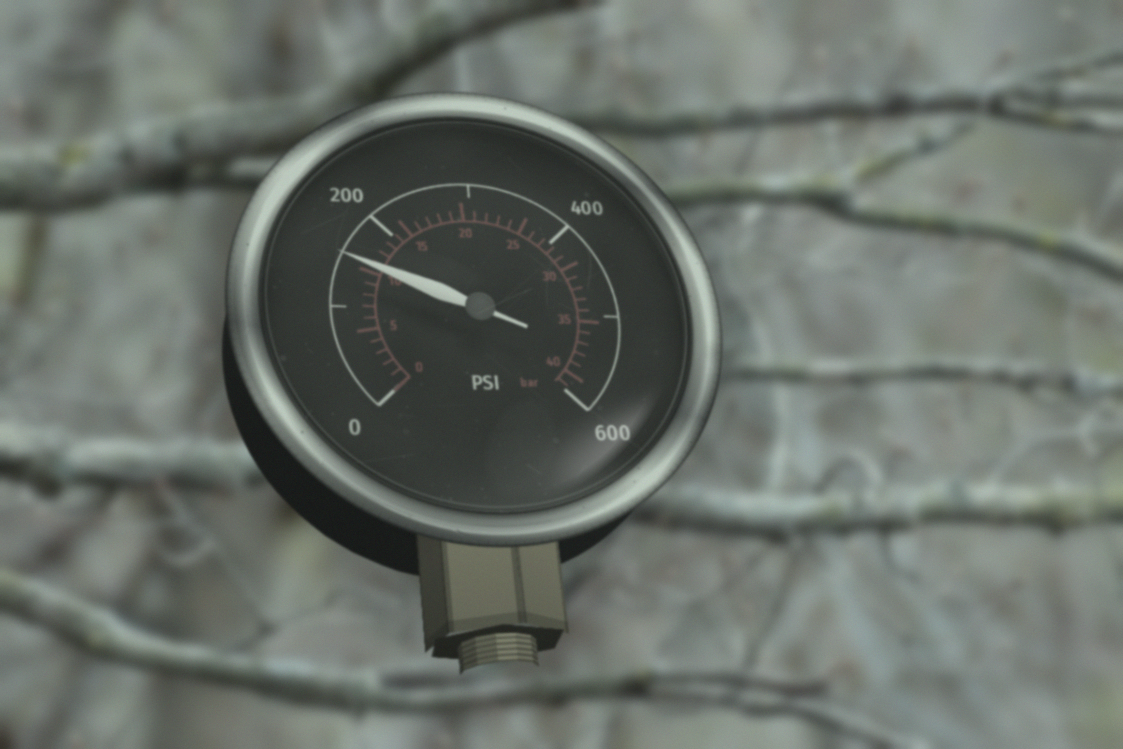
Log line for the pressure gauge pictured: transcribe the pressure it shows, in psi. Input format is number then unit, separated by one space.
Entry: 150 psi
